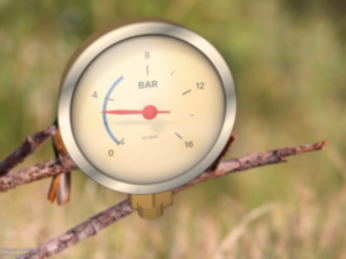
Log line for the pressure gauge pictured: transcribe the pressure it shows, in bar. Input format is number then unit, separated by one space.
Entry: 3 bar
